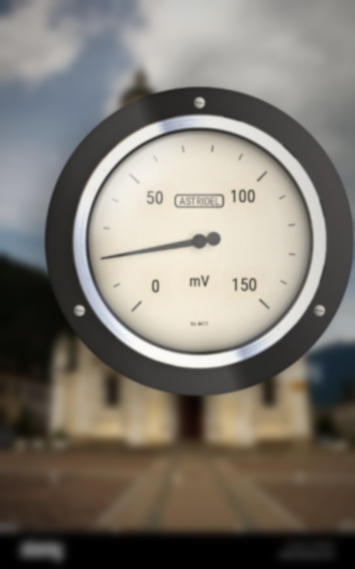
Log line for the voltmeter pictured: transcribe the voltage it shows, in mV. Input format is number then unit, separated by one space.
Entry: 20 mV
